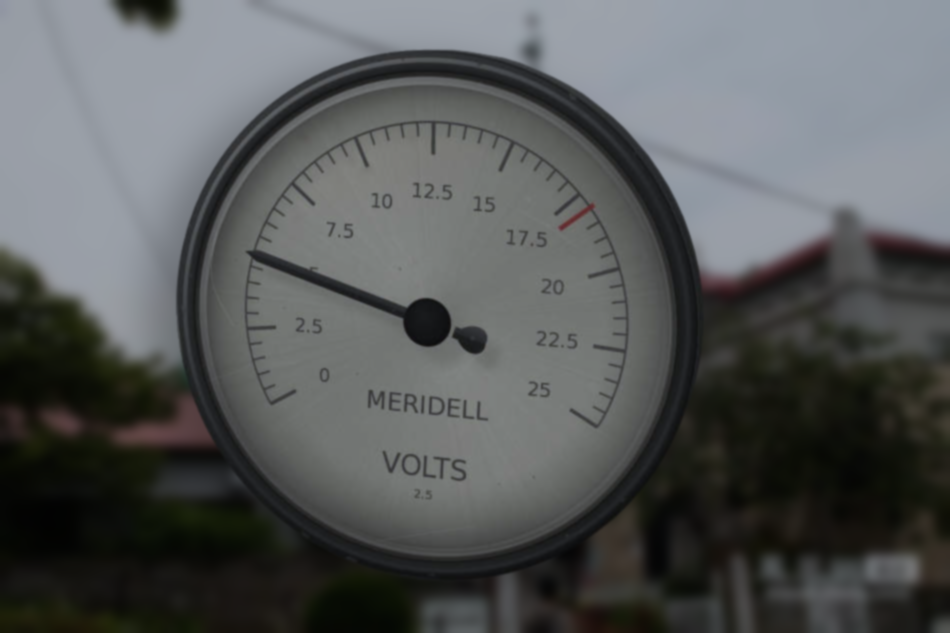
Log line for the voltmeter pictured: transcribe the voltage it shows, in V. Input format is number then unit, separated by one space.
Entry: 5 V
